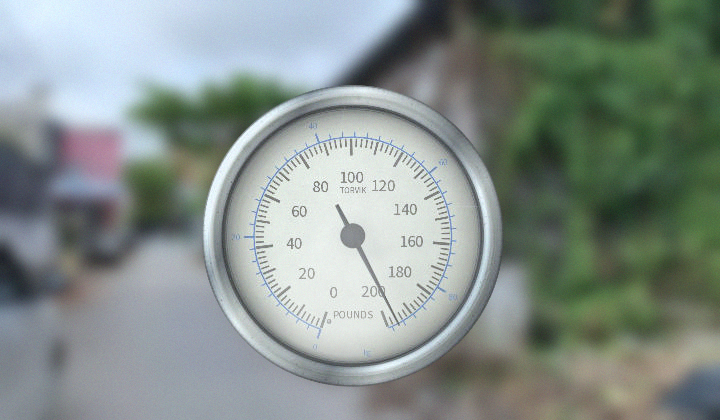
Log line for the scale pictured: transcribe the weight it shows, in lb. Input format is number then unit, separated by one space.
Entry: 196 lb
